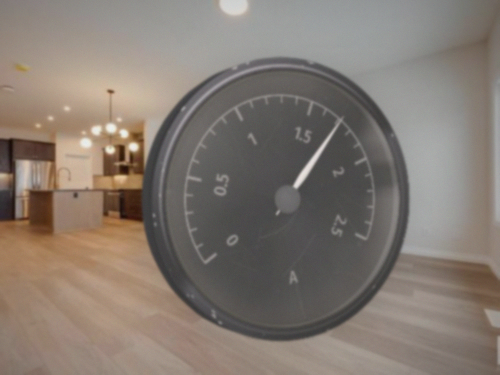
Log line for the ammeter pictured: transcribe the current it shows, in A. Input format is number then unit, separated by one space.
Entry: 1.7 A
